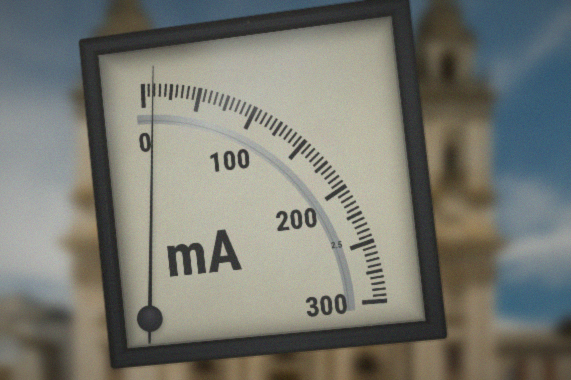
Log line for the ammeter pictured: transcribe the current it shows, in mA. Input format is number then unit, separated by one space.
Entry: 10 mA
